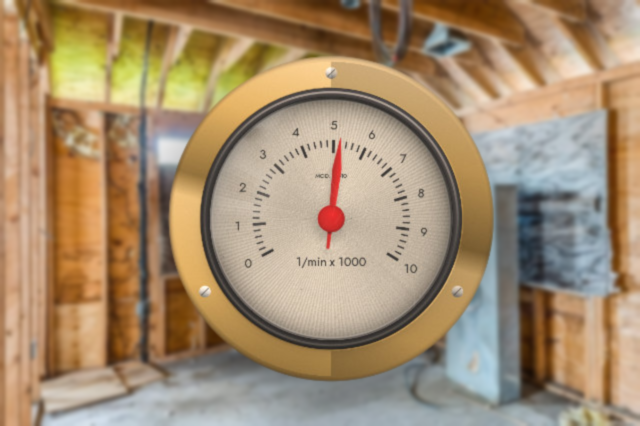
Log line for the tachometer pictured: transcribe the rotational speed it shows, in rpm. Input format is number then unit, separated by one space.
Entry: 5200 rpm
